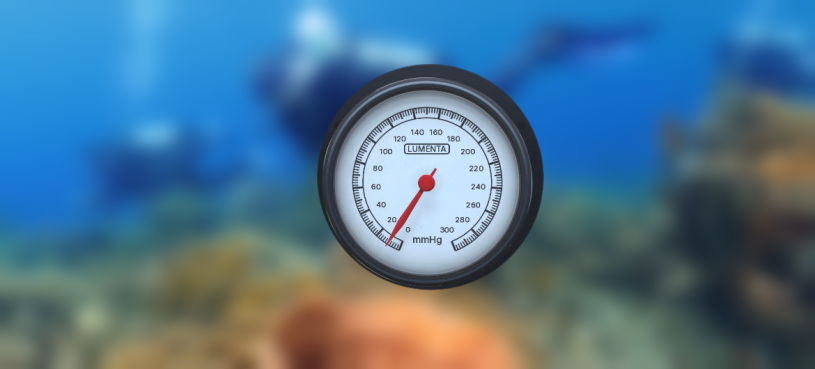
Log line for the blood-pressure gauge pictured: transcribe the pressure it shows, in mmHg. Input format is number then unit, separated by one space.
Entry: 10 mmHg
